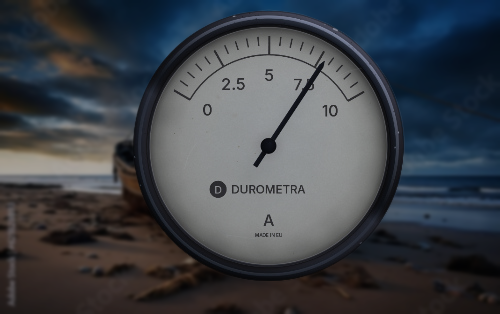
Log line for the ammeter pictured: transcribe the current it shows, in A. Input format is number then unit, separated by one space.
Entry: 7.75 A
